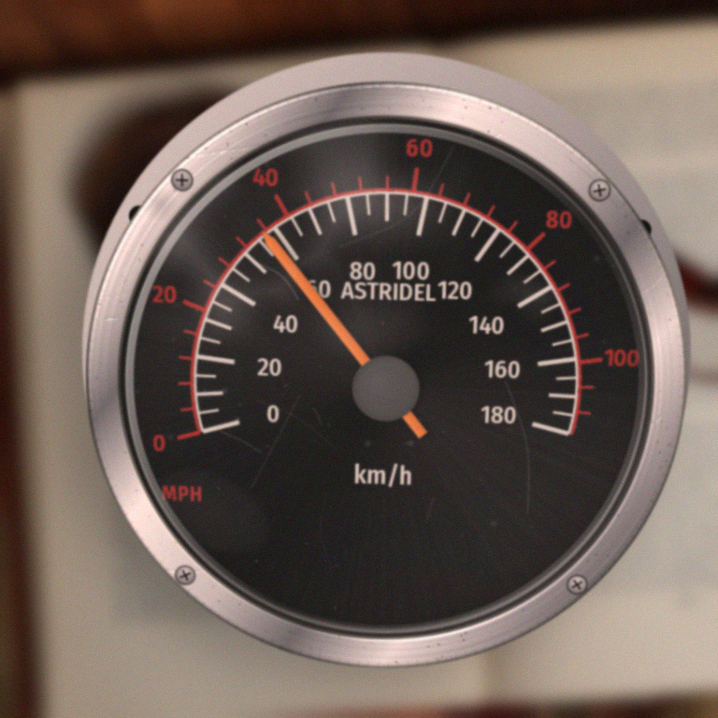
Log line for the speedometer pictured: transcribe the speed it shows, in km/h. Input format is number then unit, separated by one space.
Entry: 57.5 km/h
